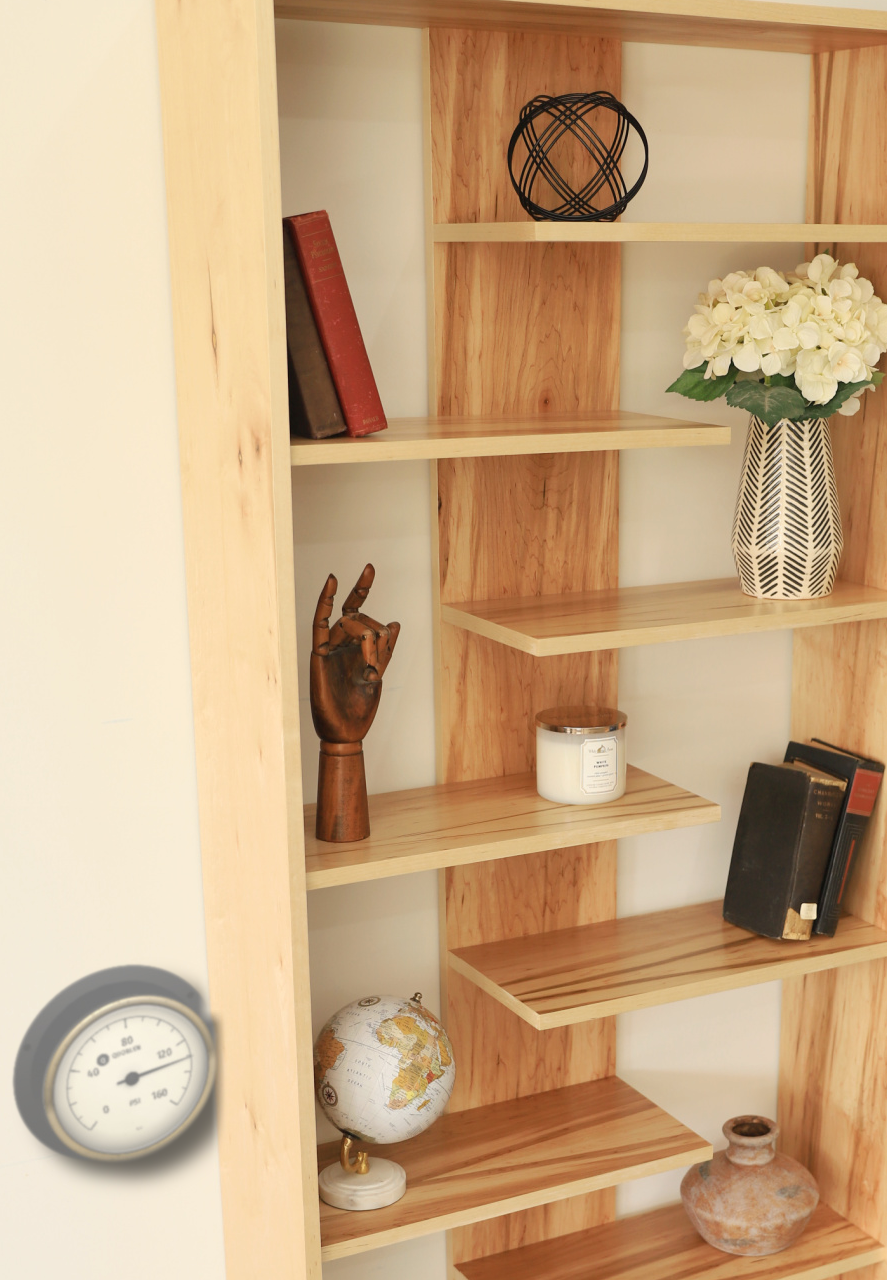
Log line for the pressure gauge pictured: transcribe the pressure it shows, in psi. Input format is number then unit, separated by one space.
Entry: 130 psi
